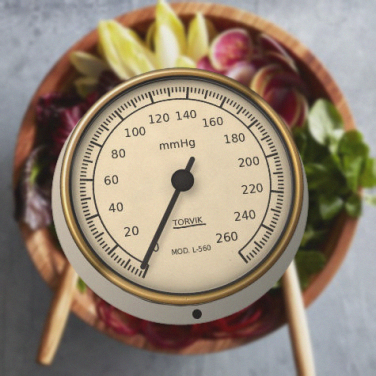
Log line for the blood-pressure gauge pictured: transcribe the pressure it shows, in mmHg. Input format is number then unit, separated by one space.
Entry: 2 mmHg
